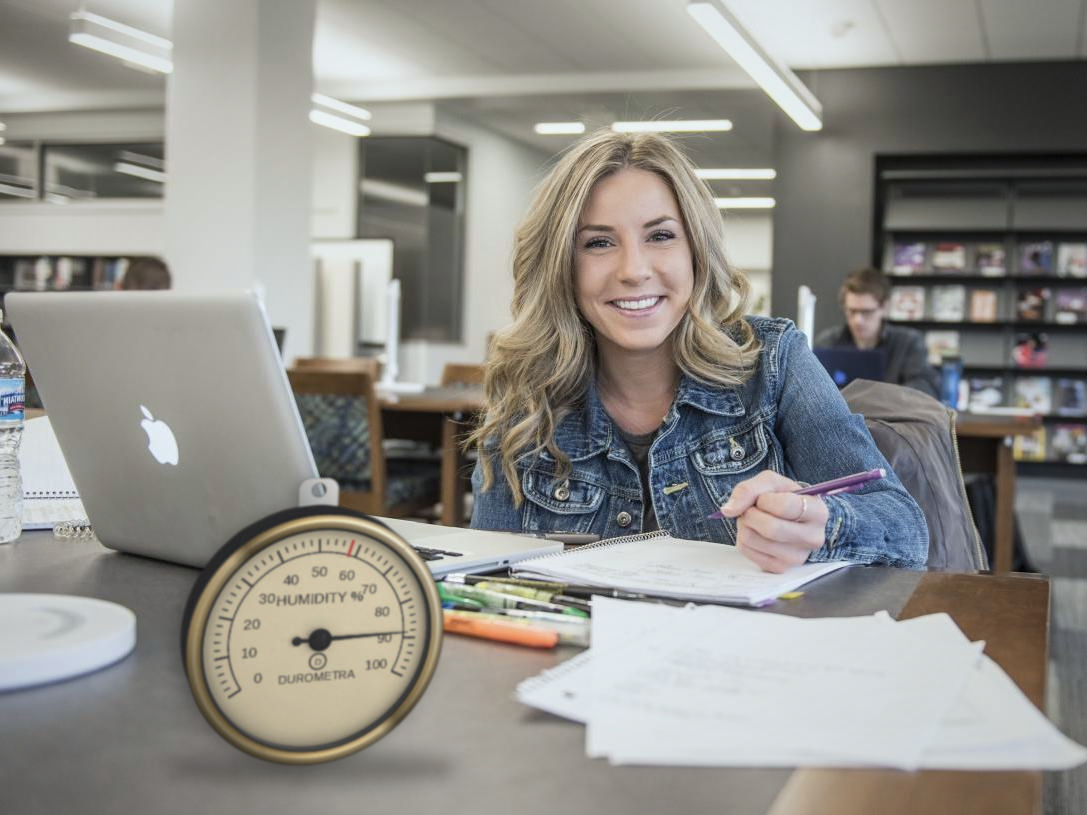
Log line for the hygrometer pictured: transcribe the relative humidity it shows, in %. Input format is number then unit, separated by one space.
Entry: 88 %
